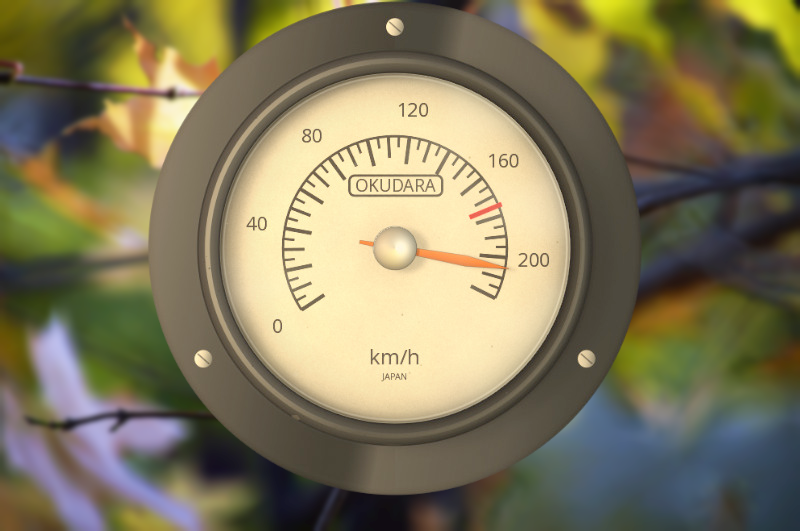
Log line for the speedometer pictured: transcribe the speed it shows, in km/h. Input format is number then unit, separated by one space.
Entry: 205 km/h
